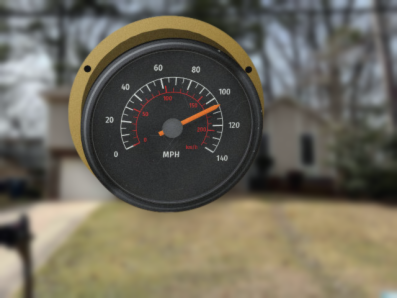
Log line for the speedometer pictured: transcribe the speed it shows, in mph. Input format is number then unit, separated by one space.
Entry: 105 mph
